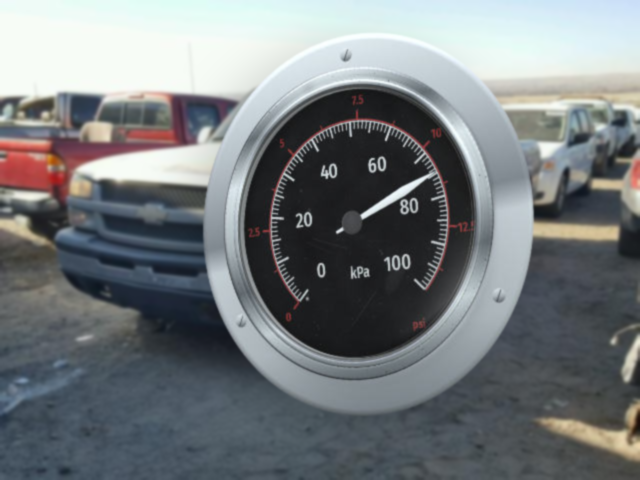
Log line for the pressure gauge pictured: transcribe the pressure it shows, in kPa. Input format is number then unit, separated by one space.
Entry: 75 kPa
